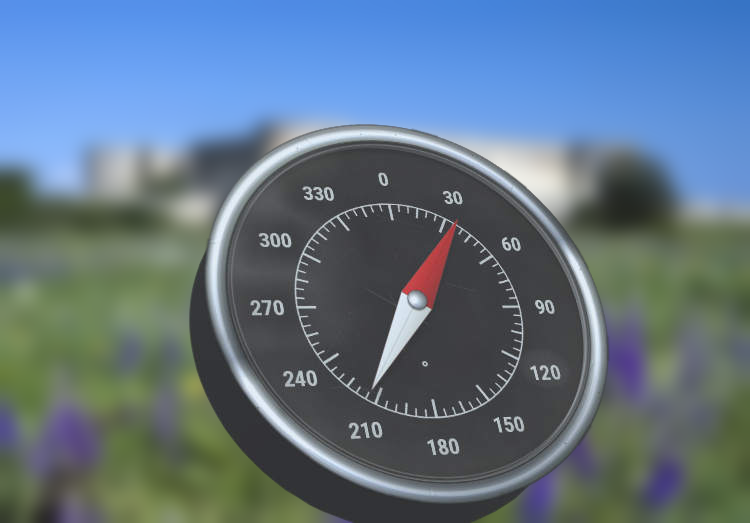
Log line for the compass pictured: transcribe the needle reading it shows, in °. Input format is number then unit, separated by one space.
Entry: 35 °
